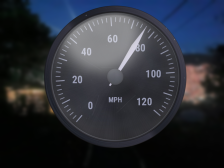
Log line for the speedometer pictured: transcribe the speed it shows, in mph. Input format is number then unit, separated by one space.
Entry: 76 mph
